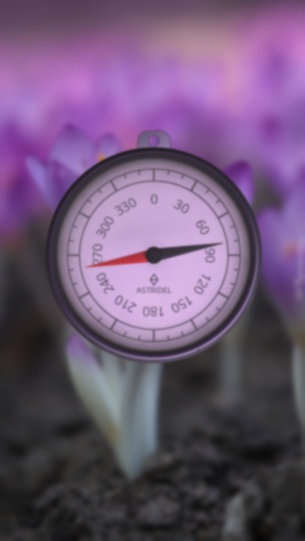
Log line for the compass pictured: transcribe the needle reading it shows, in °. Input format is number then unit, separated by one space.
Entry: 260 °
